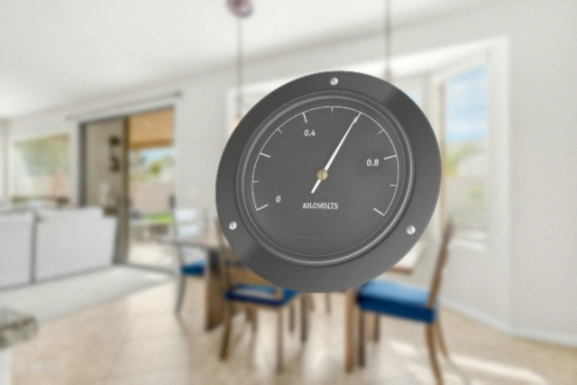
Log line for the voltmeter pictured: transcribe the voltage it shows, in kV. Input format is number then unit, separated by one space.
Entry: 0.6 kV
